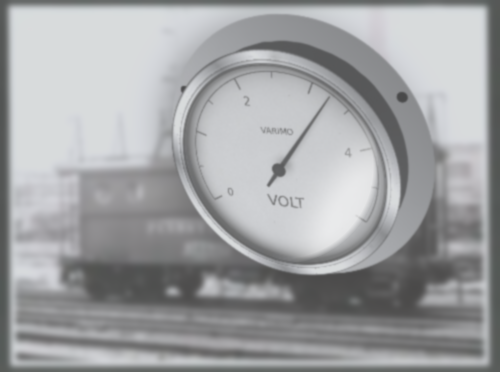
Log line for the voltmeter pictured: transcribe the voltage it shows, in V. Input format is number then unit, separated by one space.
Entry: 3.25 V
